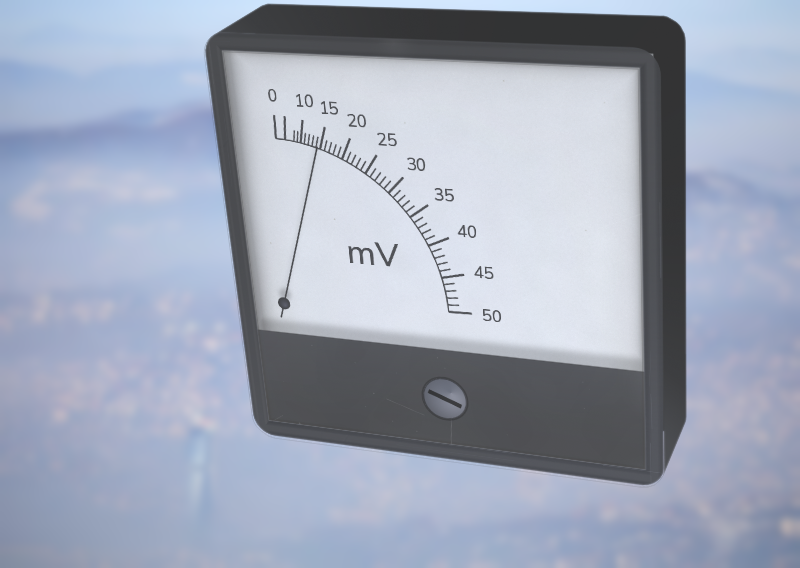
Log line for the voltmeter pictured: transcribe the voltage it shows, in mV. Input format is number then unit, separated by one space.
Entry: 15 mV
